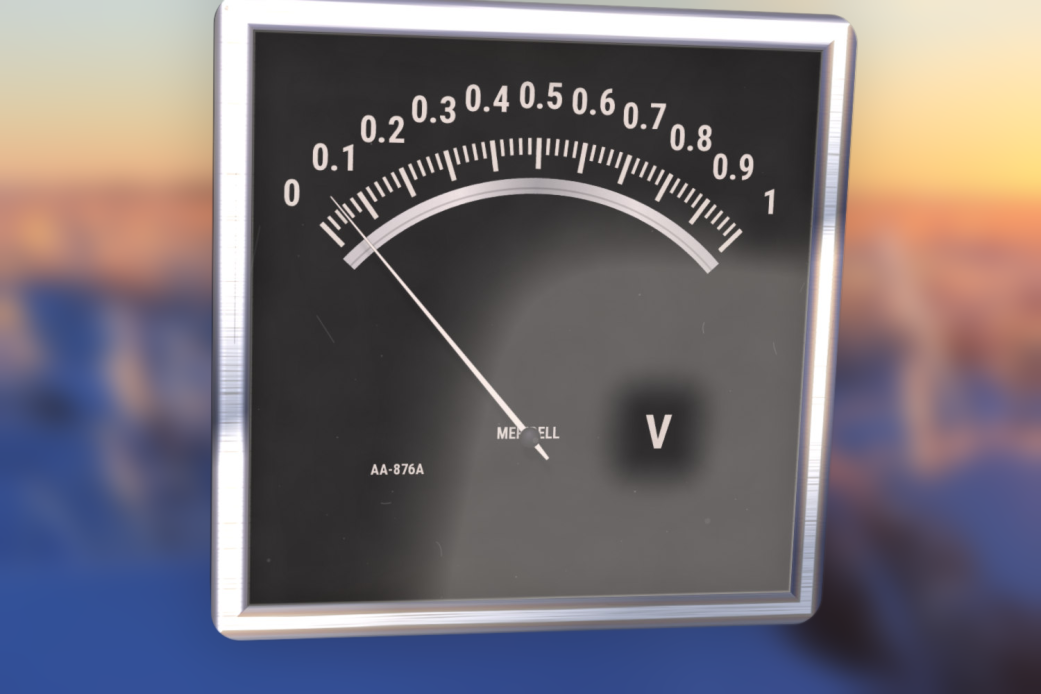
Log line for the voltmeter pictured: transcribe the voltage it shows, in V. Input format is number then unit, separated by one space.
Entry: 0.05 V
